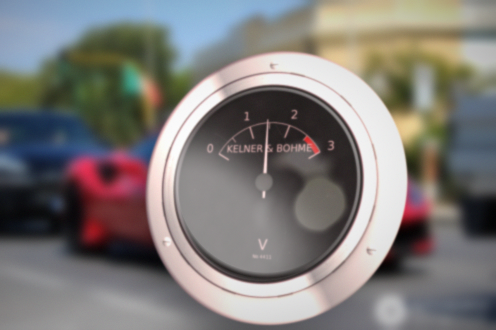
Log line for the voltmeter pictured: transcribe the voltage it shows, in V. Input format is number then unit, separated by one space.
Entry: 1.5 V
